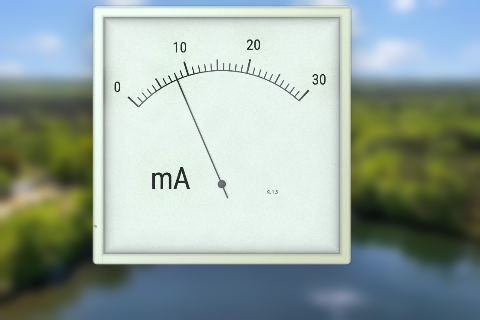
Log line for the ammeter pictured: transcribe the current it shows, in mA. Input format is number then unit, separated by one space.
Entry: 8 mA
